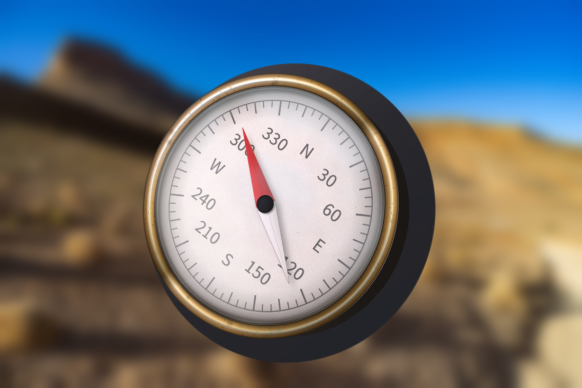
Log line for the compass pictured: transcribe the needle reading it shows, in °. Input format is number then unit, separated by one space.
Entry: 305 °
